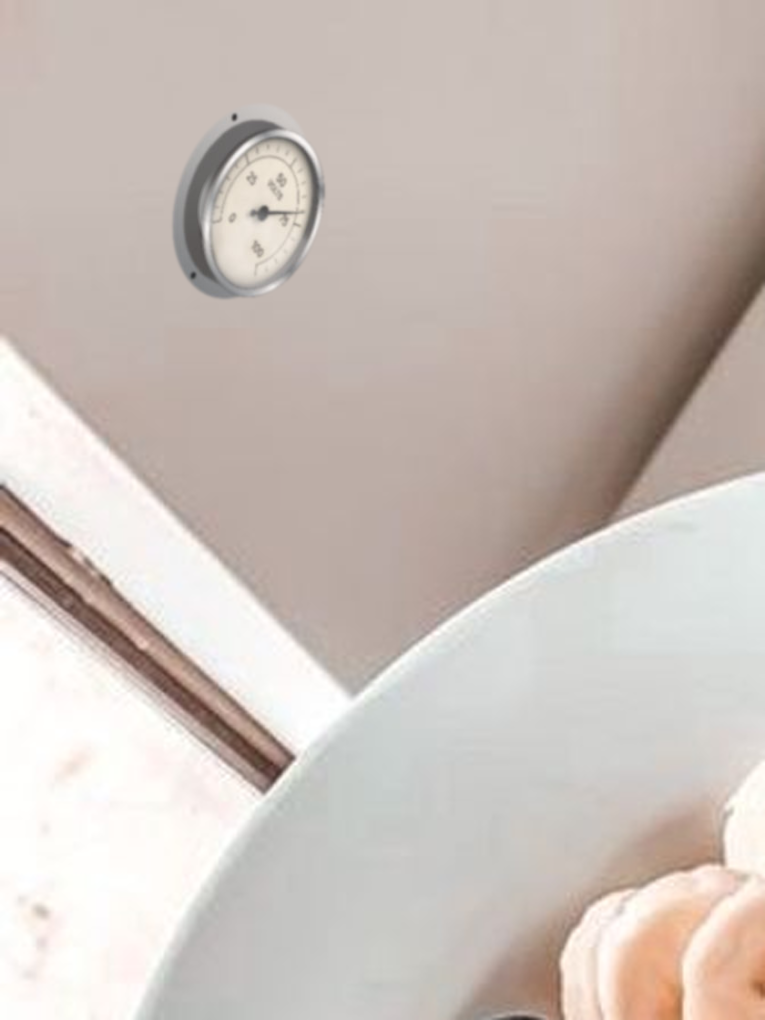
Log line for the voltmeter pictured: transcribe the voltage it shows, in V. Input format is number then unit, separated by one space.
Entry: 70 V
